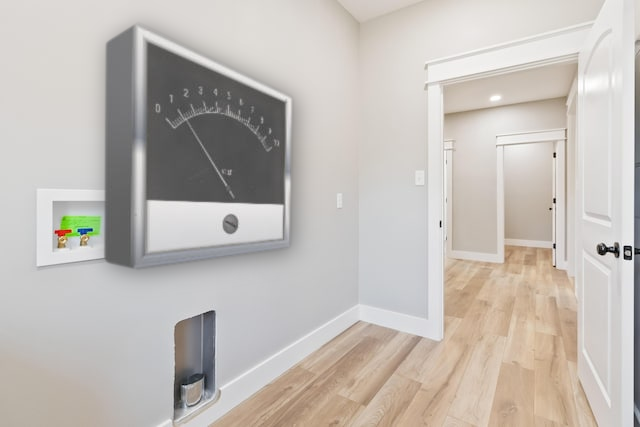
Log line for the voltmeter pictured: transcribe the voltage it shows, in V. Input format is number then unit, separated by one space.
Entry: 1 V
